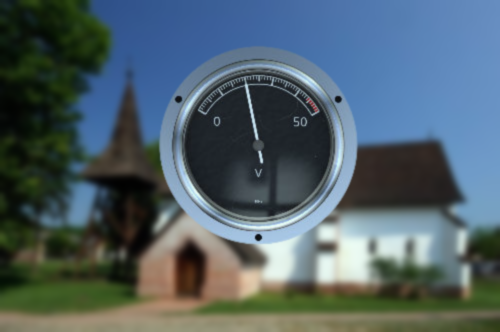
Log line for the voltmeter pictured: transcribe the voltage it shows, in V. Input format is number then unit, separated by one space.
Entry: 20 V
